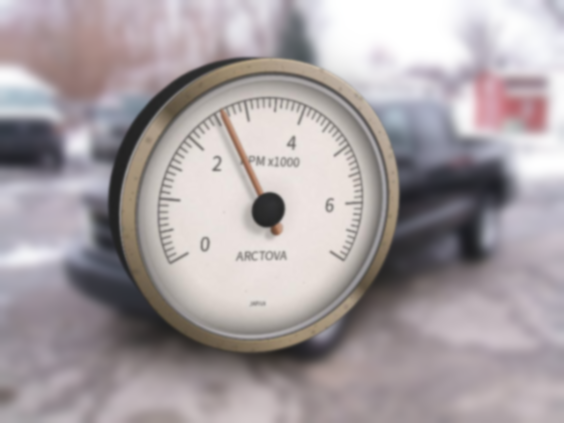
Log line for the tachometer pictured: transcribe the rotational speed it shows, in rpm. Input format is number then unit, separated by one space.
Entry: 2600 rpm
